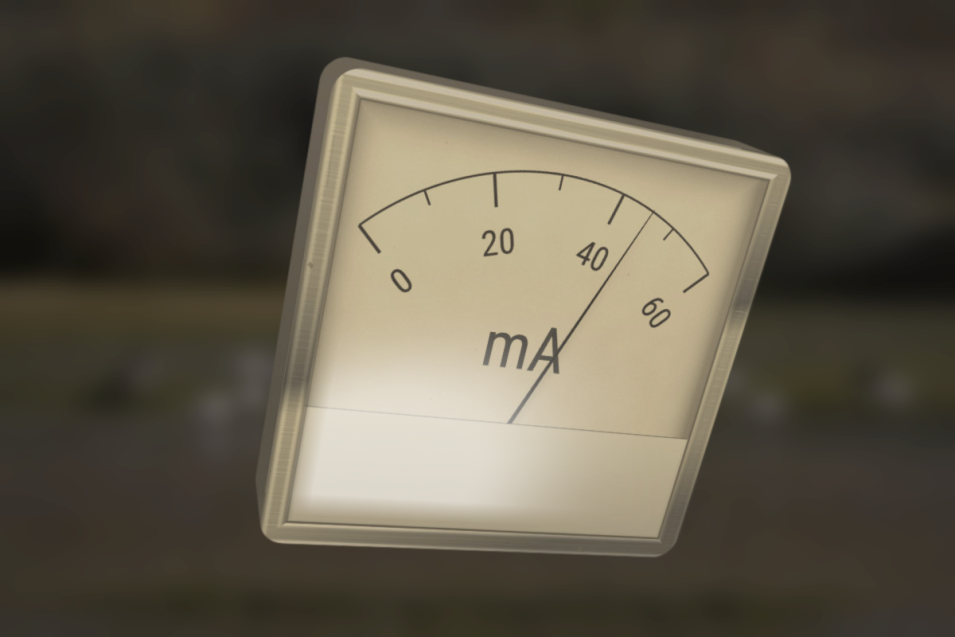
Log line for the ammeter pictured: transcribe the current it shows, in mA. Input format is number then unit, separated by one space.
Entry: 45 mA
